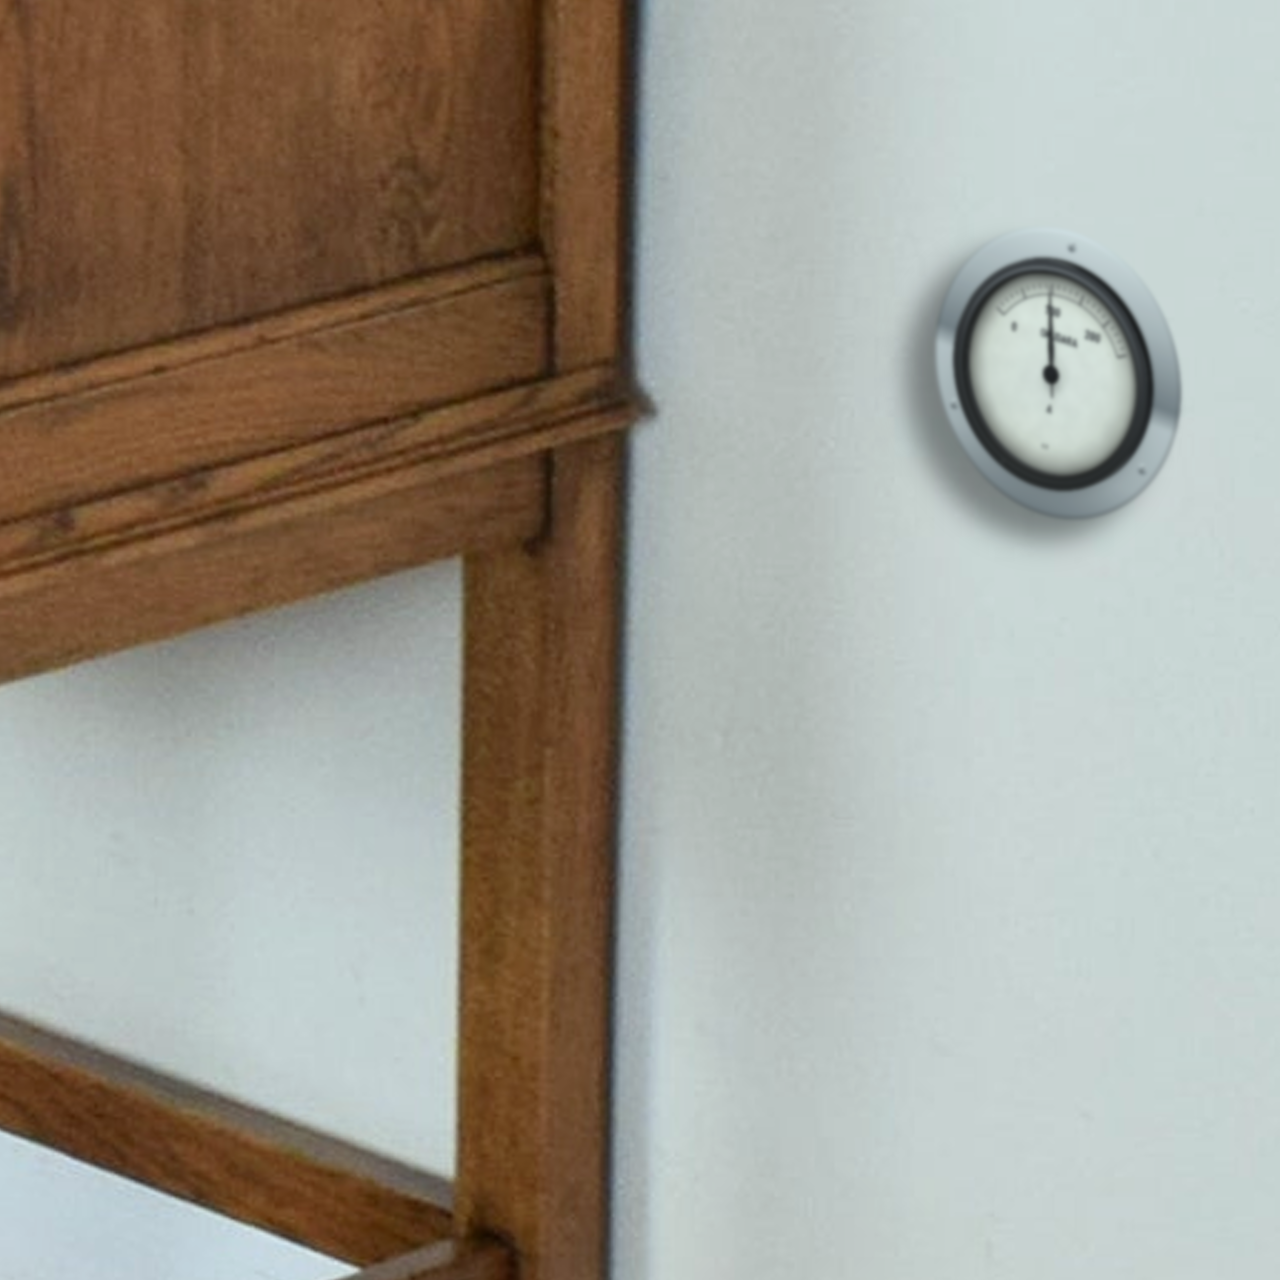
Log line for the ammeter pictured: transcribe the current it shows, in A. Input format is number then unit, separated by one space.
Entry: 100 A
